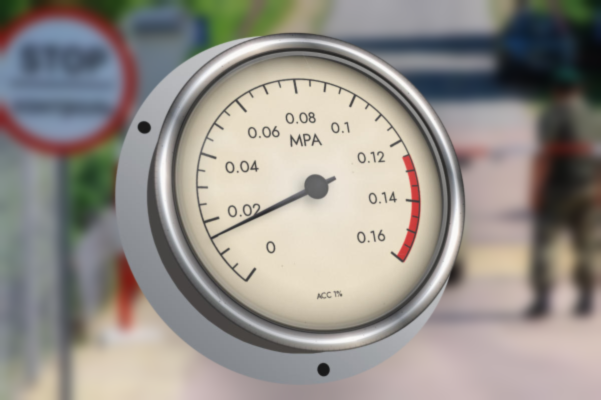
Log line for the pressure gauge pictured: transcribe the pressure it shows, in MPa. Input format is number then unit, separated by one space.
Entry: 0.015 MPa
